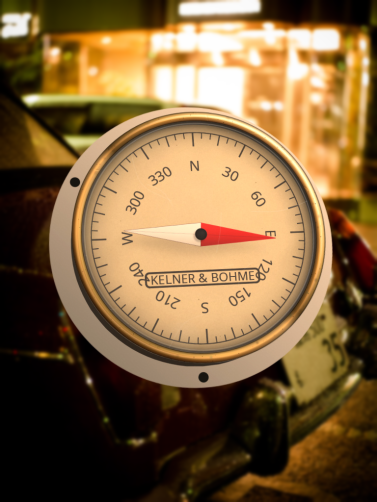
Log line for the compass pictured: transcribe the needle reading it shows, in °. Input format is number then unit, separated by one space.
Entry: 95 °
